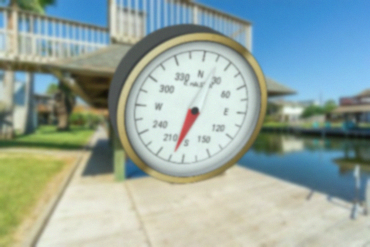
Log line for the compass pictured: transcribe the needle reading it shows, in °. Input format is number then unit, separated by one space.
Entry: 195 °
